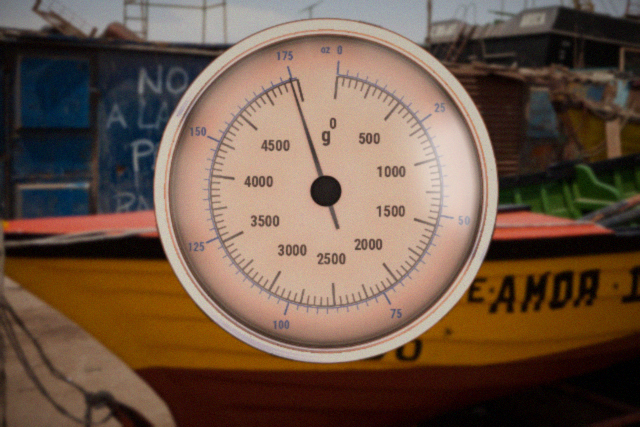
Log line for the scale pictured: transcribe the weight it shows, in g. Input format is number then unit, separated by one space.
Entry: 4950 g
